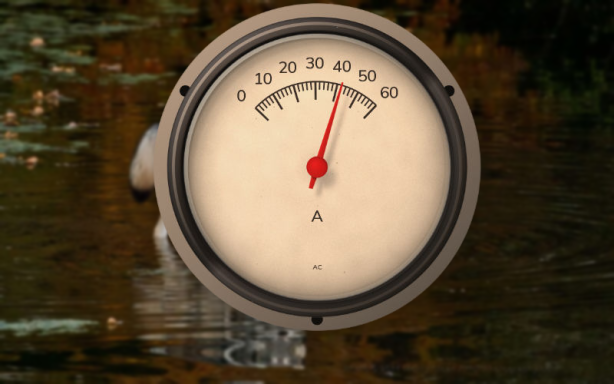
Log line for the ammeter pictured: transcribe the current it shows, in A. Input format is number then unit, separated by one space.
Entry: 42 A
